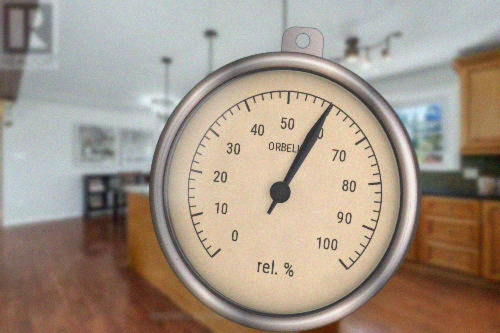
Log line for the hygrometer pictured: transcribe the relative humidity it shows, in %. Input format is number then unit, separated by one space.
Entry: 60 %
